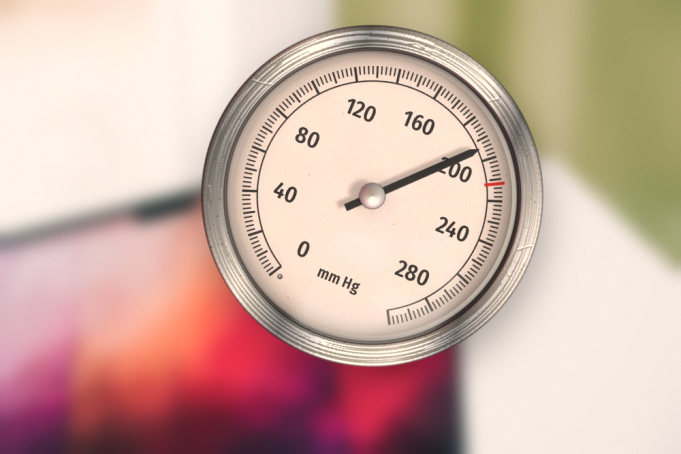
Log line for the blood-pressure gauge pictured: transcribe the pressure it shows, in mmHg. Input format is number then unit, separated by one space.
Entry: 194 mmHg
